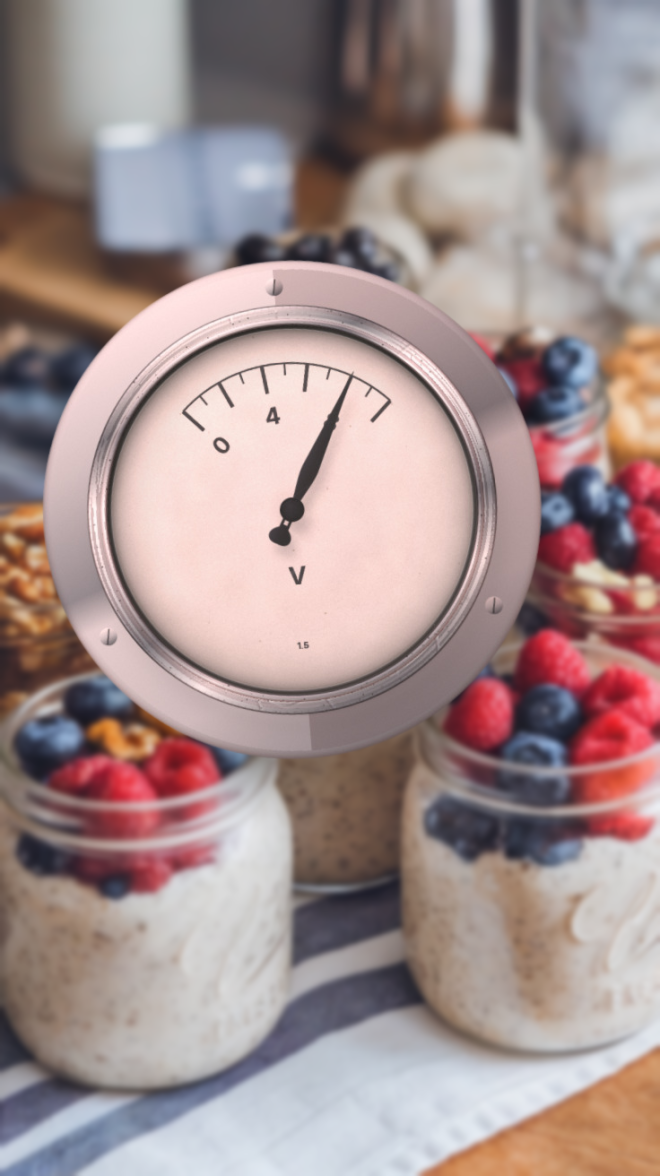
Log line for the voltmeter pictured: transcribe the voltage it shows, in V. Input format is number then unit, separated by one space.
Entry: 8 V
